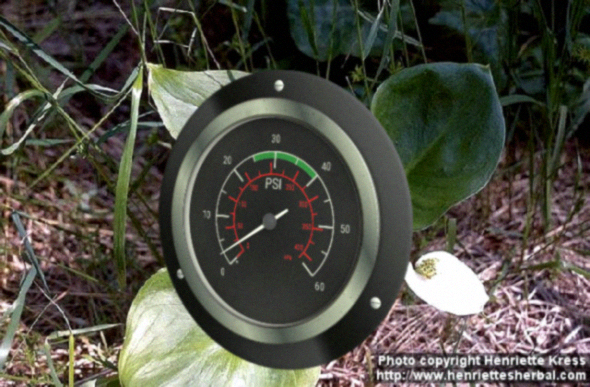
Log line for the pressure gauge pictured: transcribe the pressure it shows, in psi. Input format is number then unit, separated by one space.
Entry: 2.5 psi
